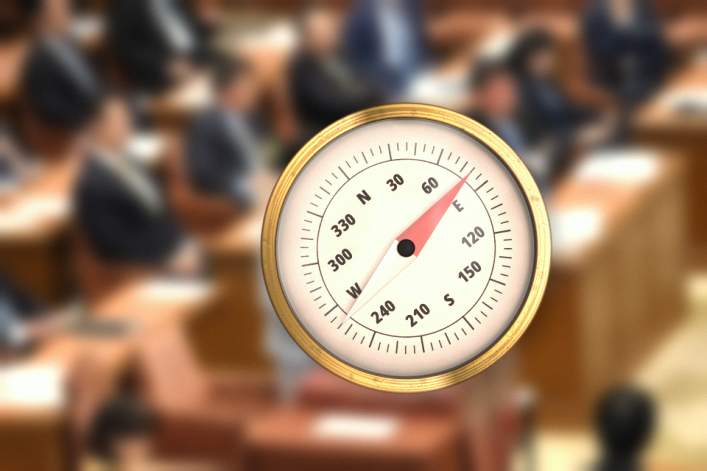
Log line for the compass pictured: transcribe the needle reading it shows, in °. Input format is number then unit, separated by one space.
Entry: 80 °
